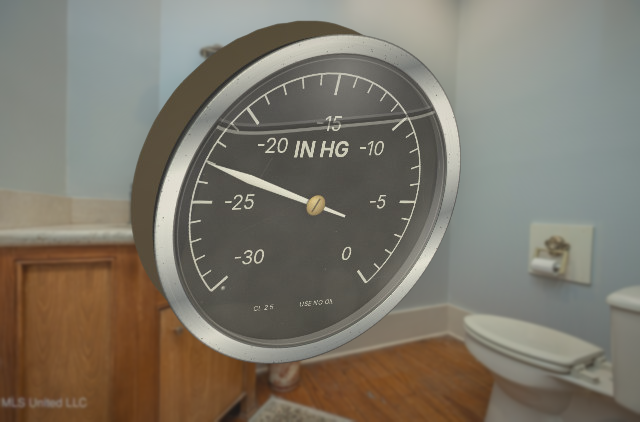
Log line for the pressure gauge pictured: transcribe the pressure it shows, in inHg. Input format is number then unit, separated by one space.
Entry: -23 inHg
